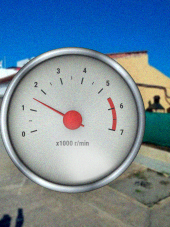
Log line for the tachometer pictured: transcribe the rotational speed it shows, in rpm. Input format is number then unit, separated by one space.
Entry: 1500 rpm
